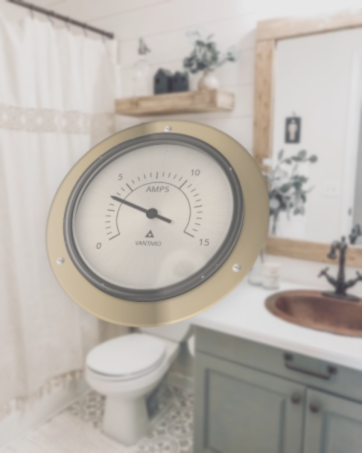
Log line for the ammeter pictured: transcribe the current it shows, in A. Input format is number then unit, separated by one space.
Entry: 3.5 A
